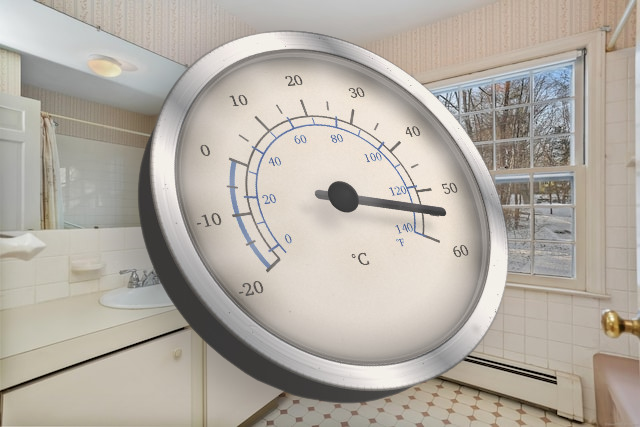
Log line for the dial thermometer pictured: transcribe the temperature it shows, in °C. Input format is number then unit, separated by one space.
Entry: 55 °C
